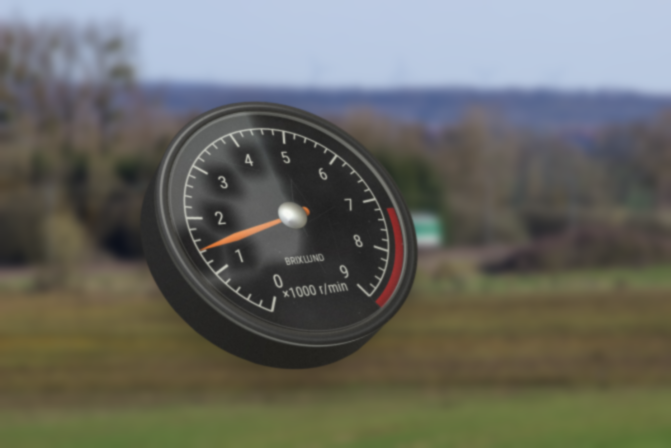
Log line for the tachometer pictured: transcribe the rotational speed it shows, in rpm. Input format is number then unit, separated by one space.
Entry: 1400 rpm
